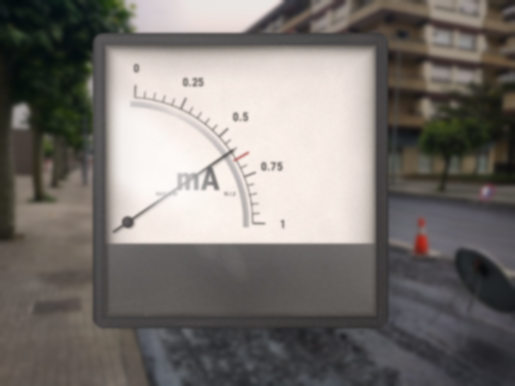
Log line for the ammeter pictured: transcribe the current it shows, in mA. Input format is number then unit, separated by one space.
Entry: 0.6 mA
